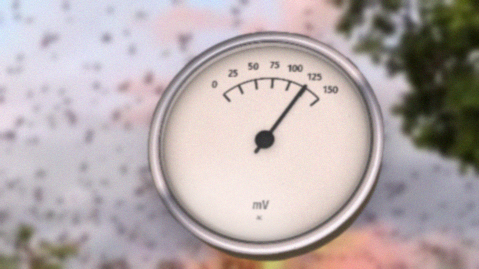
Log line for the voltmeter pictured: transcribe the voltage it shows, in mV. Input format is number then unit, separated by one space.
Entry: 125 mV
